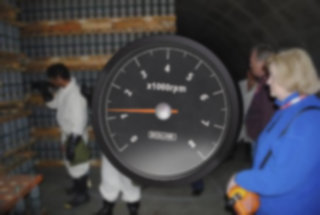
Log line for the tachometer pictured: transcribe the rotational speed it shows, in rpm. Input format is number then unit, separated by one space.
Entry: 1250 rpm
